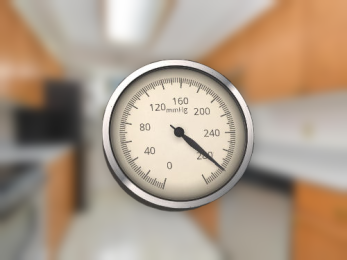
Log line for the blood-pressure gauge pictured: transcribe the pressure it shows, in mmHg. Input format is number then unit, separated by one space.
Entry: 280 mmHg
